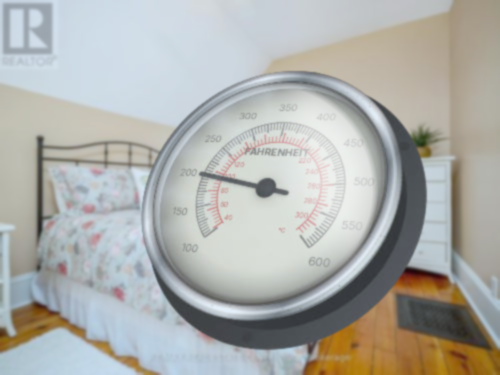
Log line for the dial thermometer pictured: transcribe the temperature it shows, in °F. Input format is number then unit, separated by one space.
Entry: 200 °F
